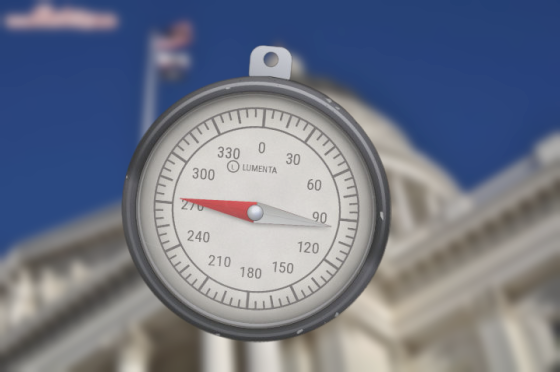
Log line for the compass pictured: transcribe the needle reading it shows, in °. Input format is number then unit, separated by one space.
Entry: 275 °
